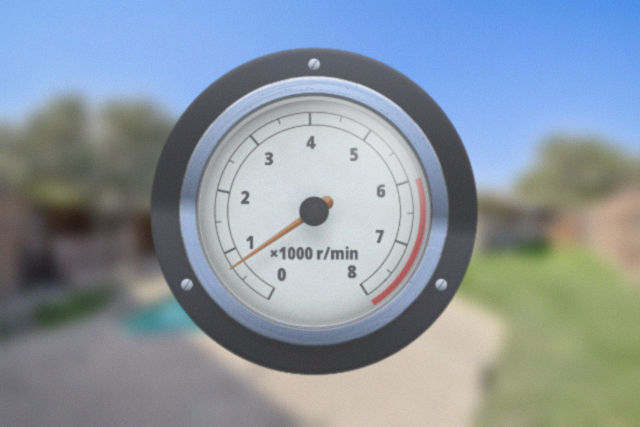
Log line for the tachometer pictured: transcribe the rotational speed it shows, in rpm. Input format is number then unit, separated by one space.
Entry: 750 rpm
